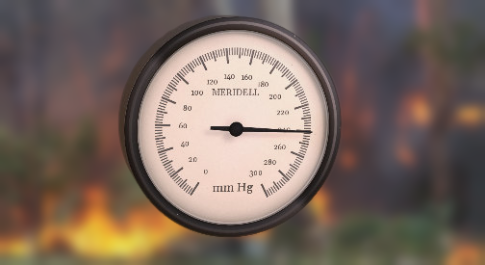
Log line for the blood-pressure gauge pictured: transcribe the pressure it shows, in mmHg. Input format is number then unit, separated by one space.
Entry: 240 mmHg
